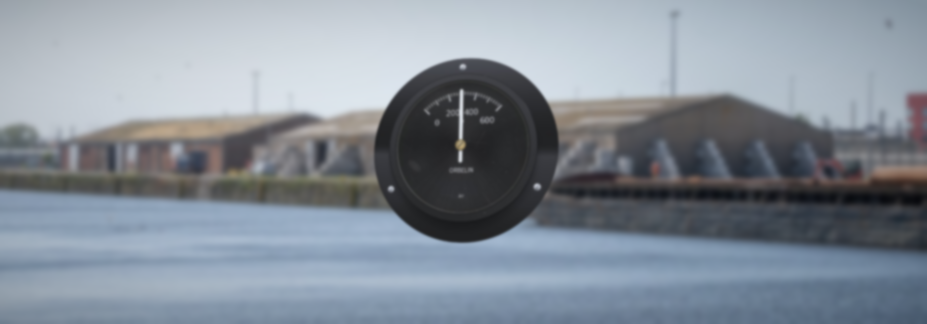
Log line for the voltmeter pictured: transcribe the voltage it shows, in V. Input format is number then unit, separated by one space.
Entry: 300 V
